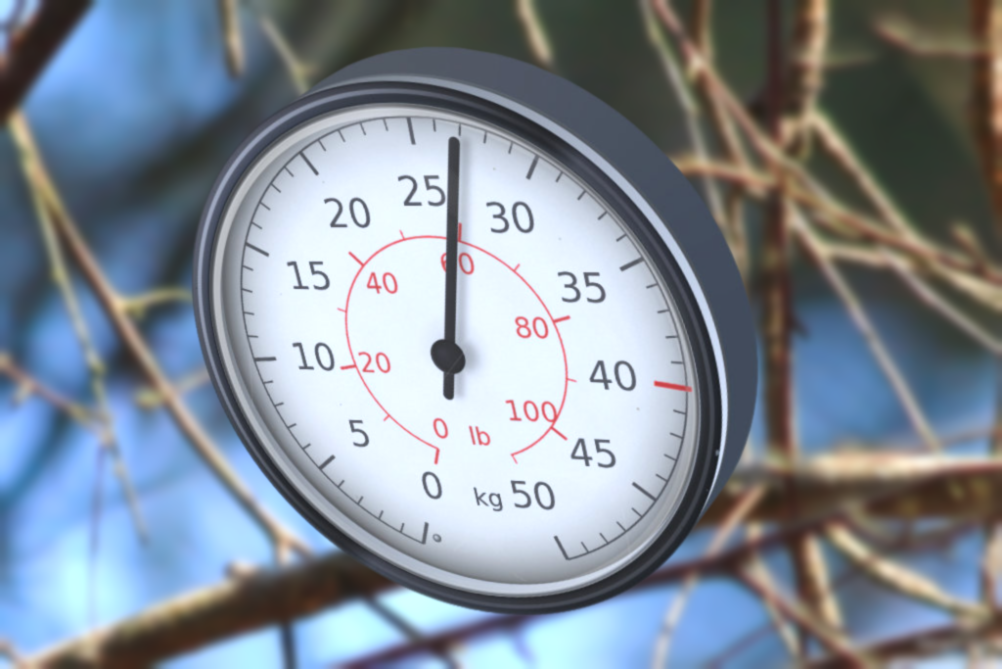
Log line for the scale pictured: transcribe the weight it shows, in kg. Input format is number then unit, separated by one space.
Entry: 27 kg
